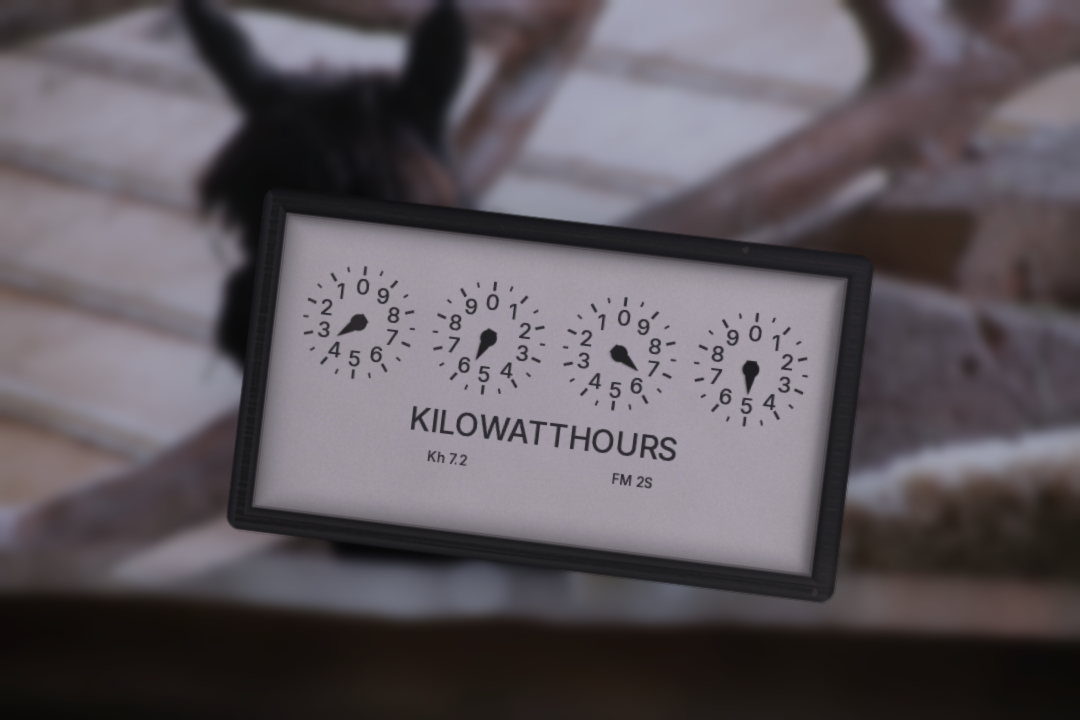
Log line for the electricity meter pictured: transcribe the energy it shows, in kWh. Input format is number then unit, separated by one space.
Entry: 3565 kWh
